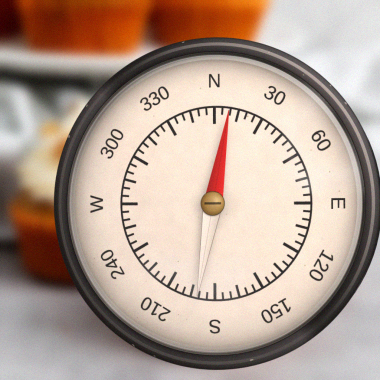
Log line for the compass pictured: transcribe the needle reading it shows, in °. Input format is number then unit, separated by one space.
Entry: 10 °
